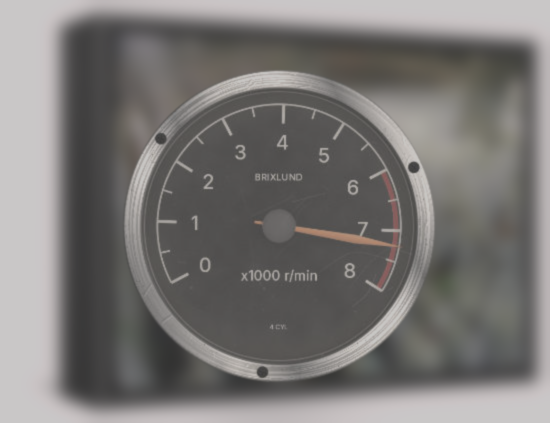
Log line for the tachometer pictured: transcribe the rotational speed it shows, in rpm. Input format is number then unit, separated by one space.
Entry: 7250 rpm
